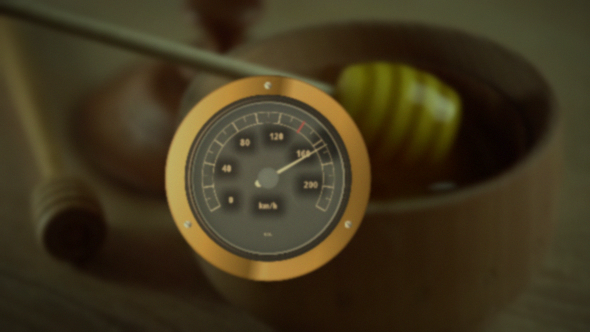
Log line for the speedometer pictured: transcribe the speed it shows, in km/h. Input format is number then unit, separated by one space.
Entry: 165 km/h
